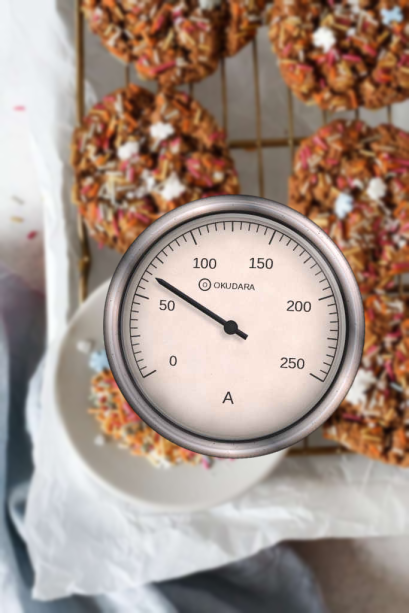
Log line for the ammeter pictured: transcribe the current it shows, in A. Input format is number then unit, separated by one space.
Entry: 65 A
